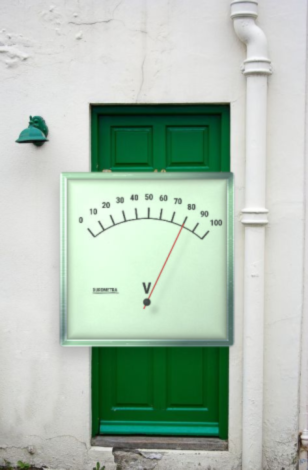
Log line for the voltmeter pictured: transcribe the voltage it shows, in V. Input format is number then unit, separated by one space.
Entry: 80 V
